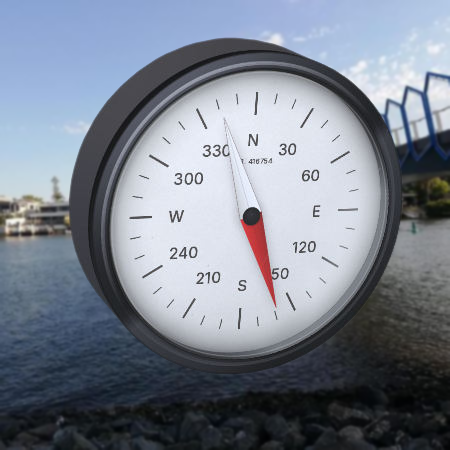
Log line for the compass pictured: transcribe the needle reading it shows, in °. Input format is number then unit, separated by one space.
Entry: 160 °
